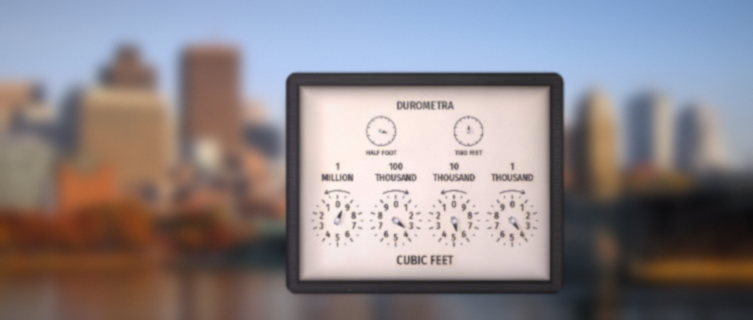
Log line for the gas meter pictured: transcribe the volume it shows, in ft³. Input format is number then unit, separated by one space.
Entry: 935400 ft³
